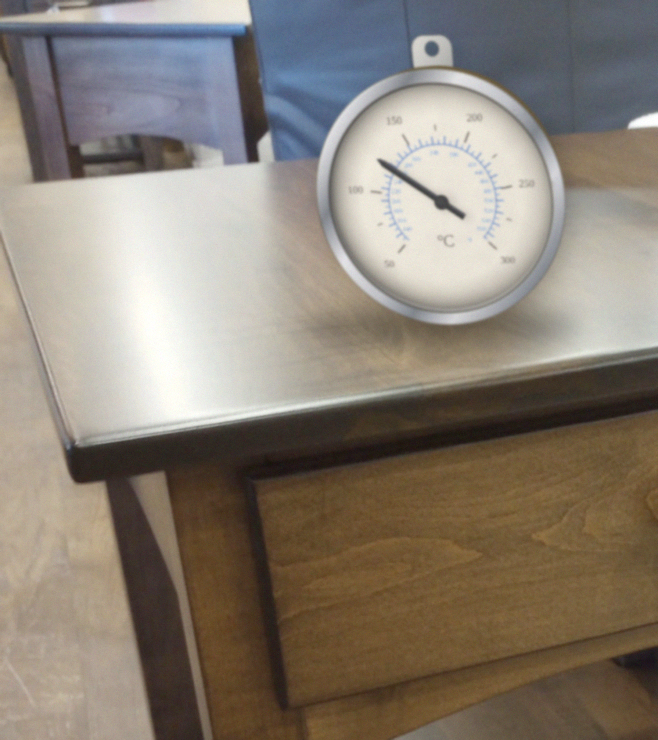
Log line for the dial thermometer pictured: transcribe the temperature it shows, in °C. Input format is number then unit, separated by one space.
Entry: 125 °C
